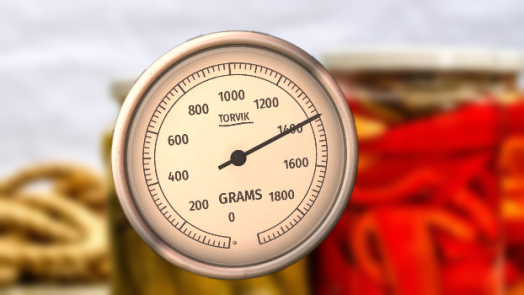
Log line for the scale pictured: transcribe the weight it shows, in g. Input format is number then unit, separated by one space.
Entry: 1400 g
